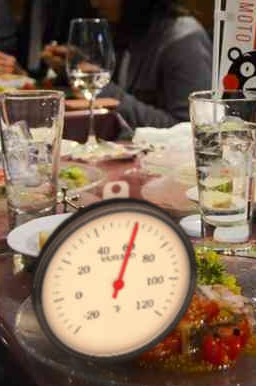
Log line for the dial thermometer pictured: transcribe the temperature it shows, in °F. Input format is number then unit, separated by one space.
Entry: 60 °F
